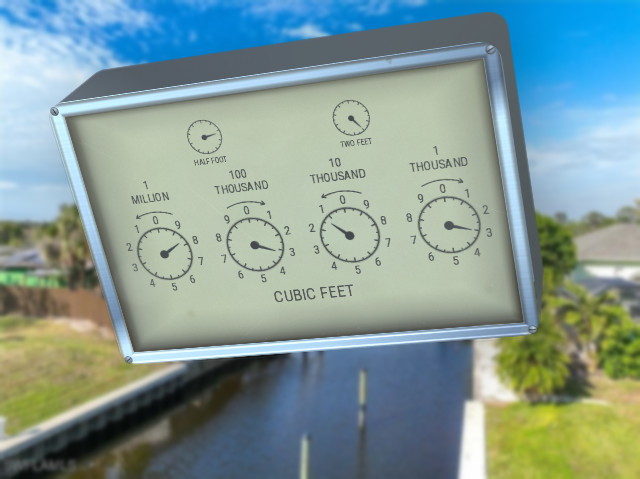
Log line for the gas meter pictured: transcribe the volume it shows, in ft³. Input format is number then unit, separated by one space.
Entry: 831300 ft³
